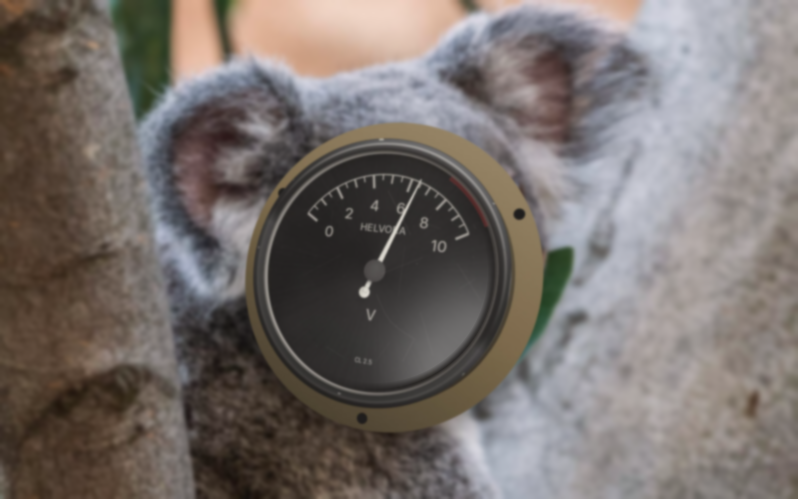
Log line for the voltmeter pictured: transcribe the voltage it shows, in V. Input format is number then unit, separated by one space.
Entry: 6.5 V
